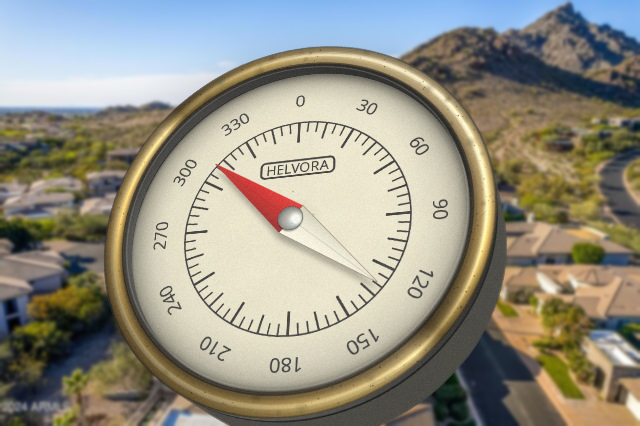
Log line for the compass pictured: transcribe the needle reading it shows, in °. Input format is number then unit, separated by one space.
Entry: 310 °
